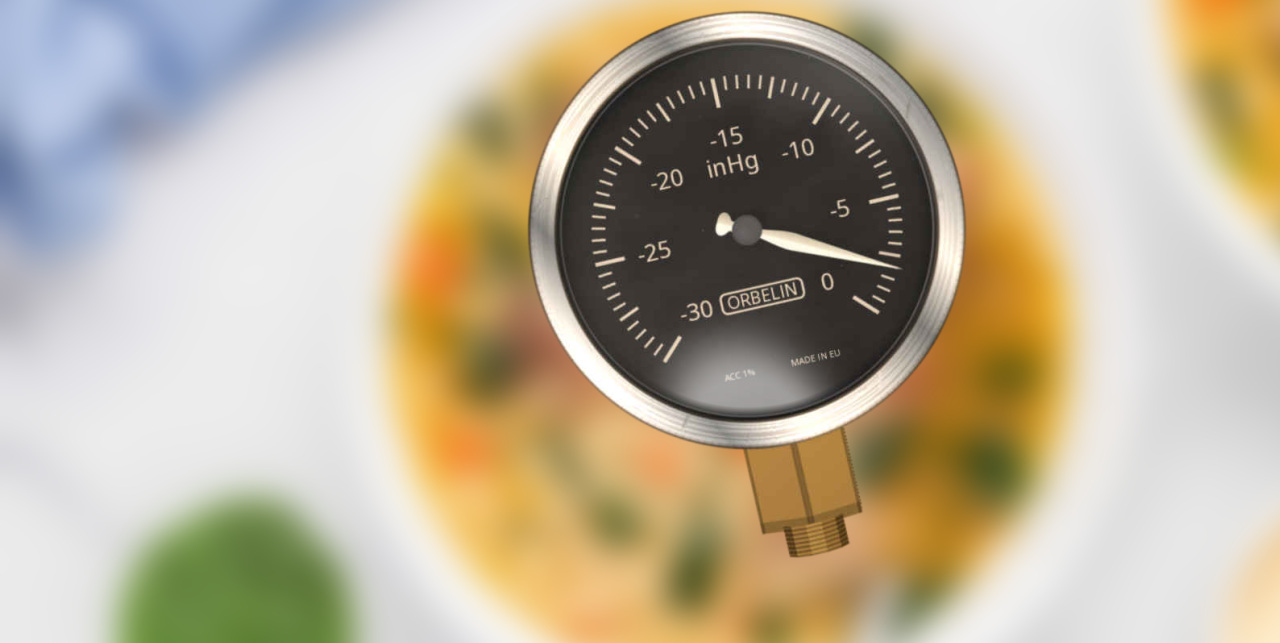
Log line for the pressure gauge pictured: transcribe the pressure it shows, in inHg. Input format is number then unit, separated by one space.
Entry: -2 inHg
